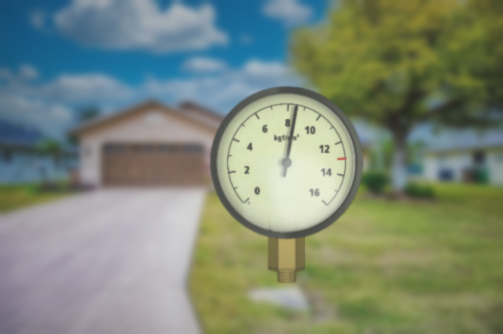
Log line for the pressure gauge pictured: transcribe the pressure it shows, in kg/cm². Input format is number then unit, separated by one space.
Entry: 8.5 kg/cm²
